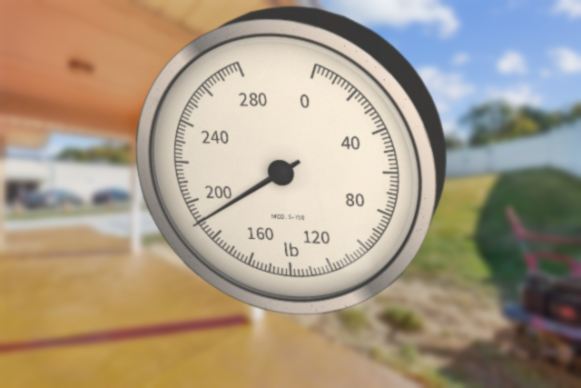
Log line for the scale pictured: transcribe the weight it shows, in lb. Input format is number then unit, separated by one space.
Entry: 190 lb
